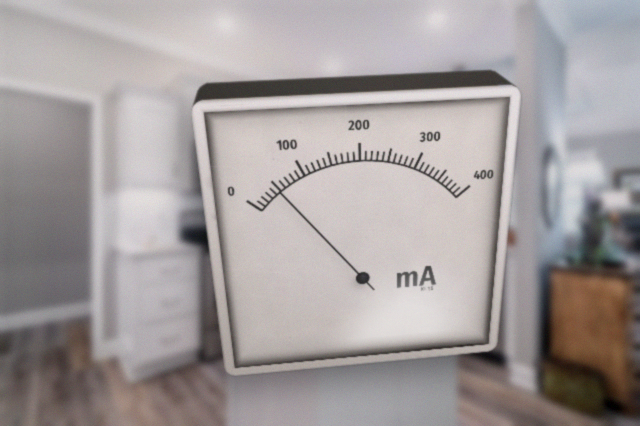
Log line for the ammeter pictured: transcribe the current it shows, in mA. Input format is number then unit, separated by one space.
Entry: 50 mA
